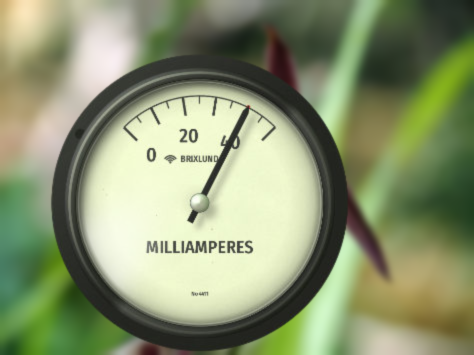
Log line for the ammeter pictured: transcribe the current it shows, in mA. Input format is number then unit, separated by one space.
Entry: 40 mA
